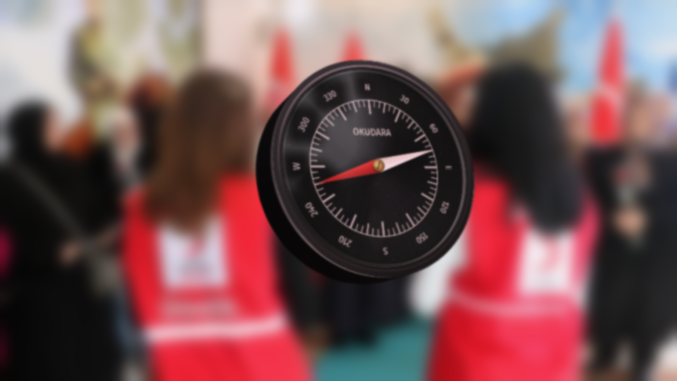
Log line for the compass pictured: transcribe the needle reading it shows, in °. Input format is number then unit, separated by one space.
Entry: 255 °
